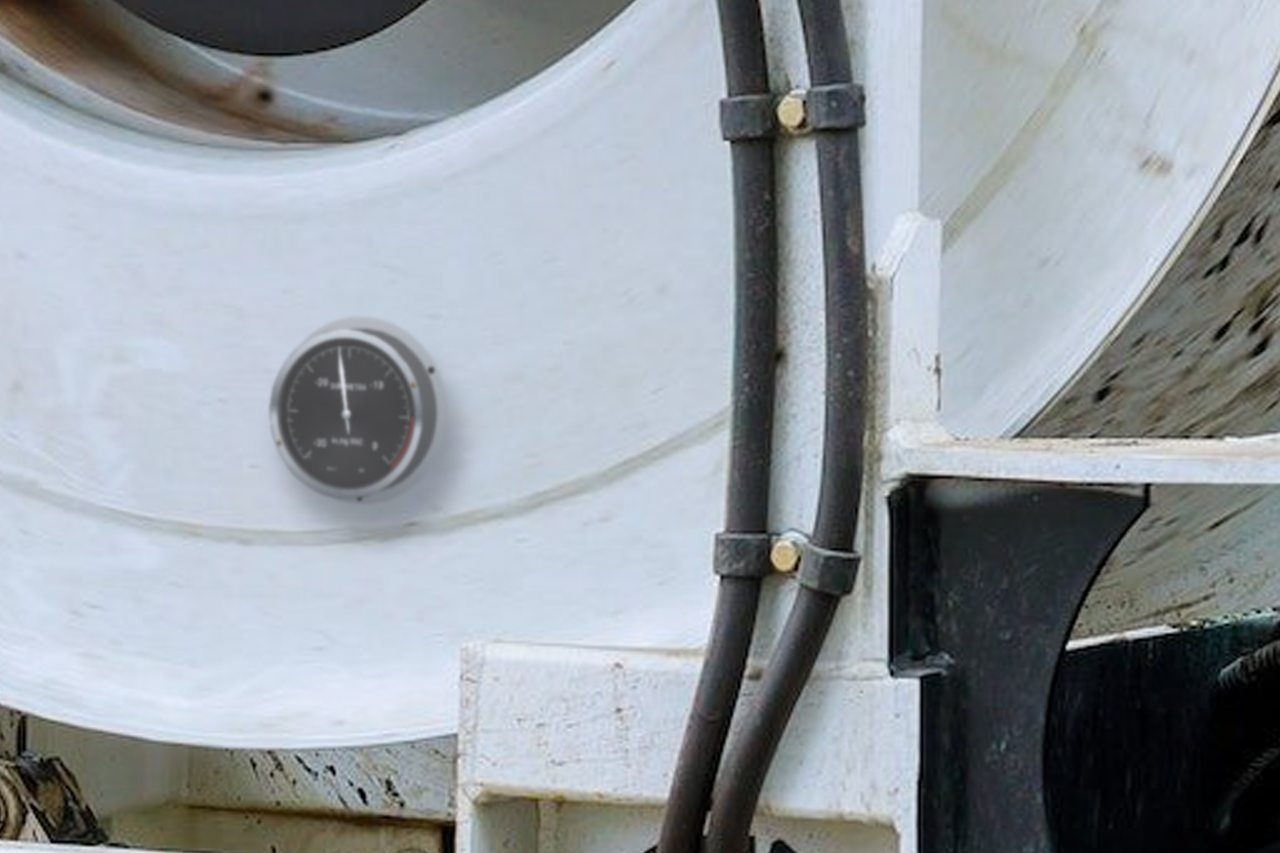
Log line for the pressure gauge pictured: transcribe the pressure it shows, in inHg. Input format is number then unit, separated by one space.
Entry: -16 inHg
